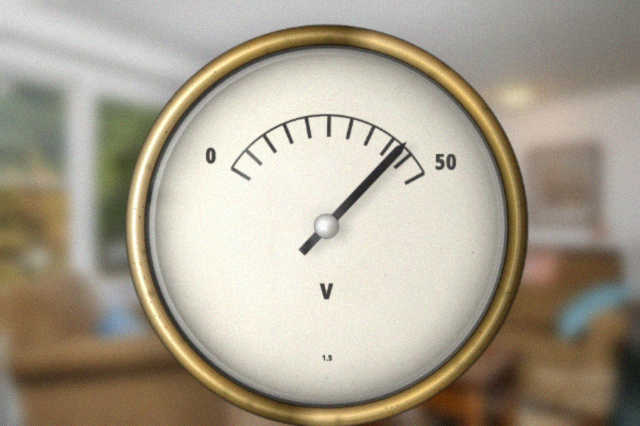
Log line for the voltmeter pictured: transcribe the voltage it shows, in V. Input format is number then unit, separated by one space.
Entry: 42.5 V
